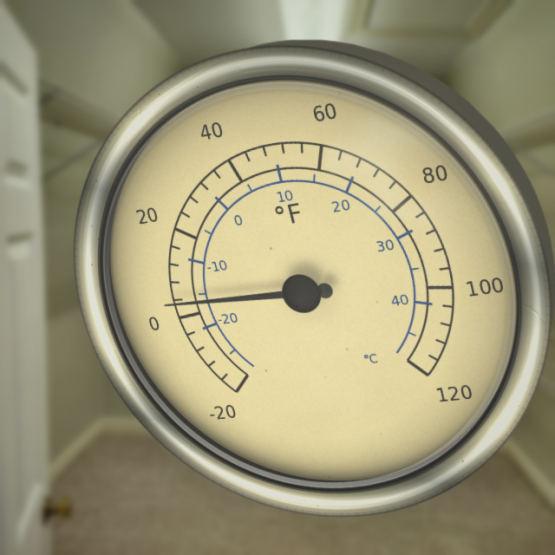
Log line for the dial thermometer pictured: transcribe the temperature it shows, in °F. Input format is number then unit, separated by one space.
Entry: 4 °F
